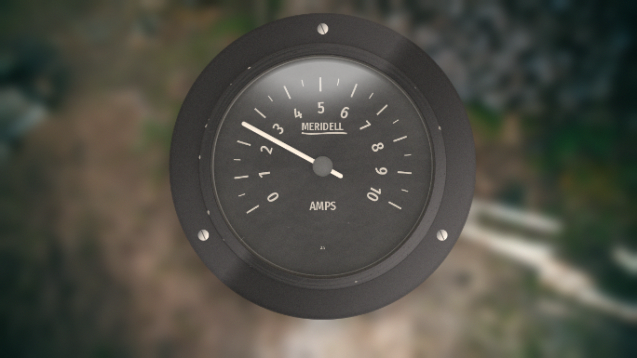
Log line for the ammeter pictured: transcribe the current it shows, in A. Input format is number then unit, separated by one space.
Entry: 2.5 A
